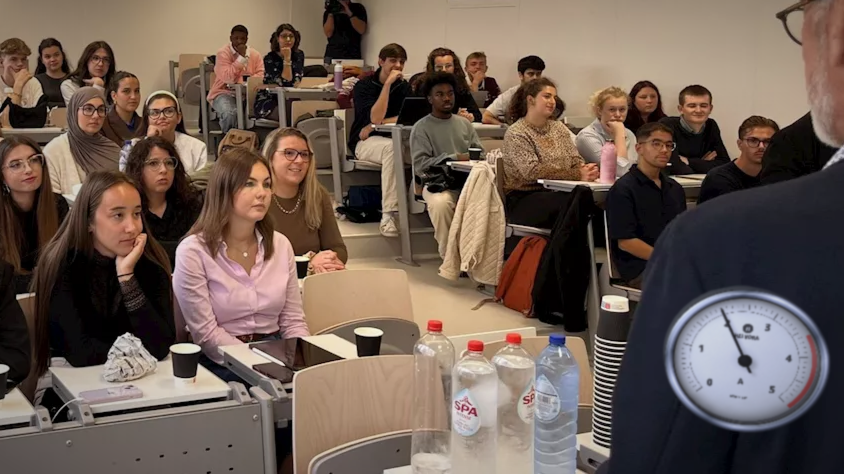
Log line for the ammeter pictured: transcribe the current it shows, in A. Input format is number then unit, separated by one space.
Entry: 2 A
